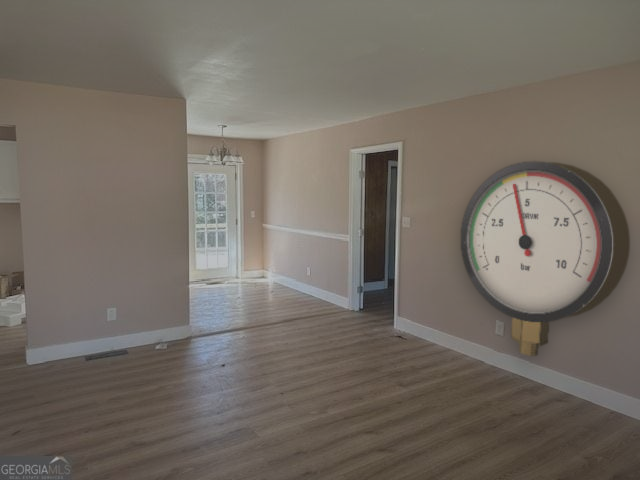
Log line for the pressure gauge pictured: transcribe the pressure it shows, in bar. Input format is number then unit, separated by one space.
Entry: 4.5 bar
